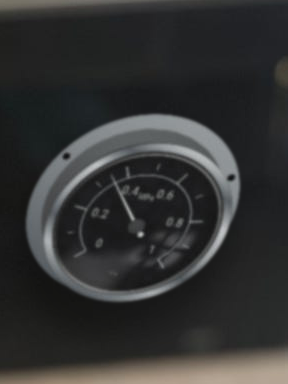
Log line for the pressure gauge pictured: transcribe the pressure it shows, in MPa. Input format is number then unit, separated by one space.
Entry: 0.35 MPa
